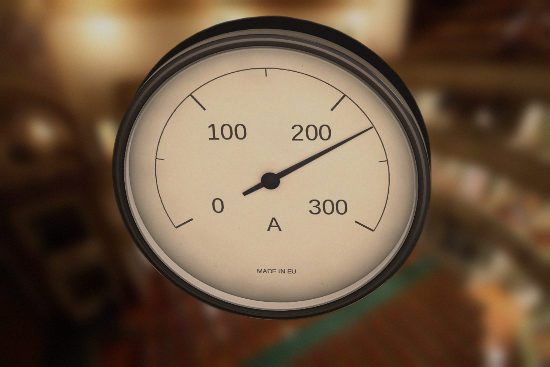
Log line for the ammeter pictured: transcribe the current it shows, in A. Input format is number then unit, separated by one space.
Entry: 225 A
